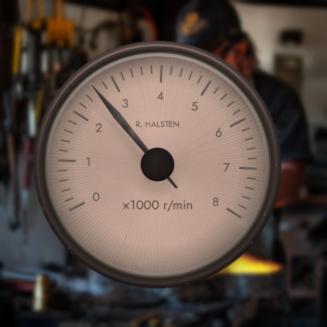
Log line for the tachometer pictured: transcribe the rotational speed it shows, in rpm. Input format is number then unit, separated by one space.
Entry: 2600 rpm
